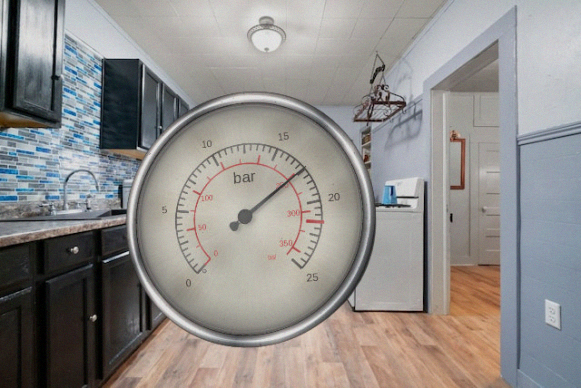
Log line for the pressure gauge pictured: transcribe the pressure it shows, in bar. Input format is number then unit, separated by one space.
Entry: 17.5 bar
